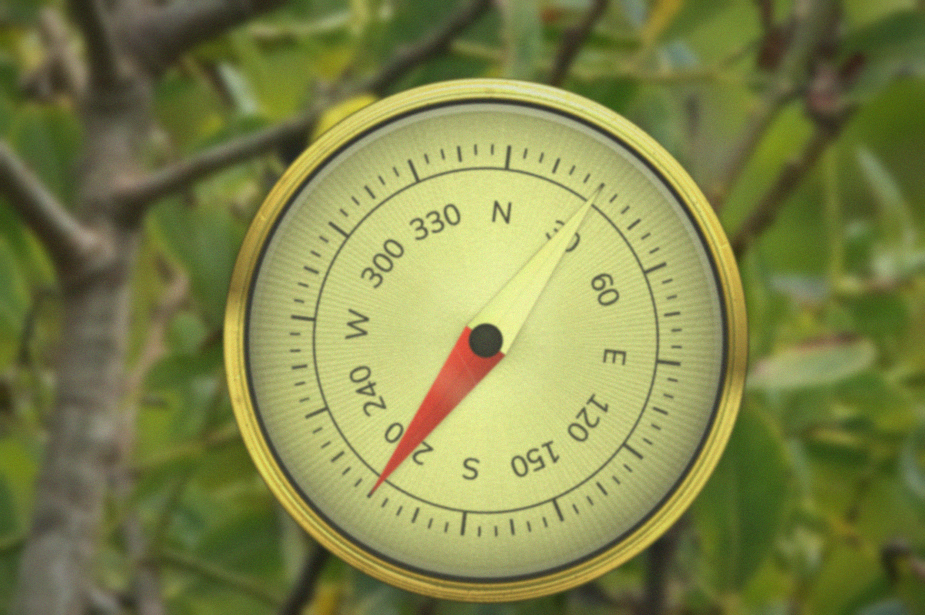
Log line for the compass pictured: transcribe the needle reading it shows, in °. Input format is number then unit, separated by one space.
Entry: 210 °
